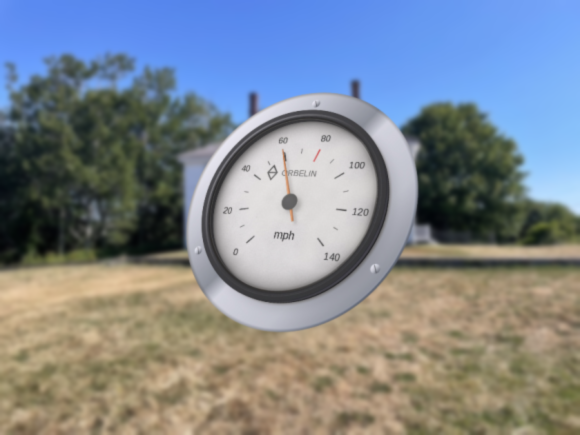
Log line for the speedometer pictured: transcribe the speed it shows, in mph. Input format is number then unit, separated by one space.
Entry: 60 mph
